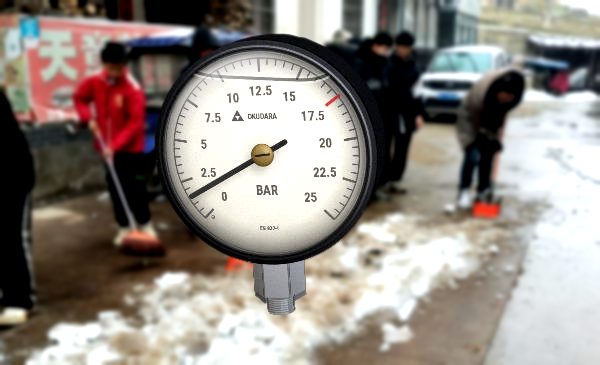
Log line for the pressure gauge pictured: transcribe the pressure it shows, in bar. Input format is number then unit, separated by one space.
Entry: 1.5 bar
